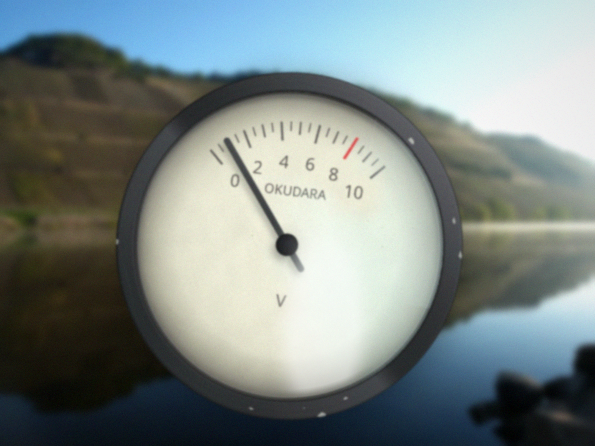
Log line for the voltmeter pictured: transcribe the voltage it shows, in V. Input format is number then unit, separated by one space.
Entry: 1 V
